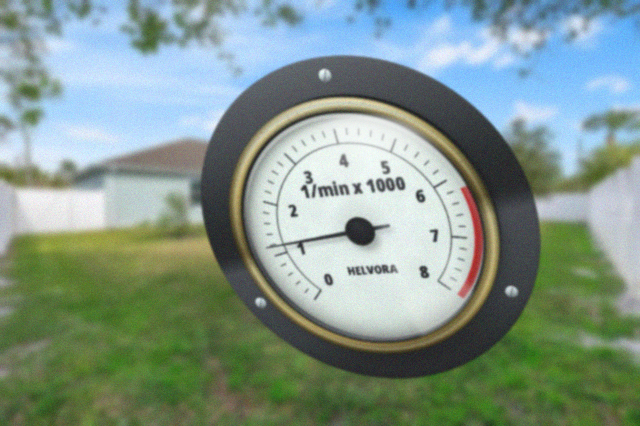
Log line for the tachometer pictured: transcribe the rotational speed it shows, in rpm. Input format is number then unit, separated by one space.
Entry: 1200 rpm
